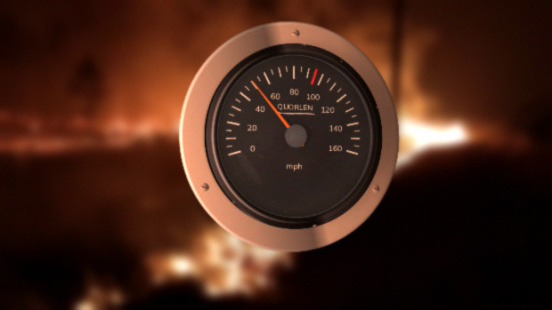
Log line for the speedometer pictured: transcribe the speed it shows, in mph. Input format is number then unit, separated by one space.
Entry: 50 mph
